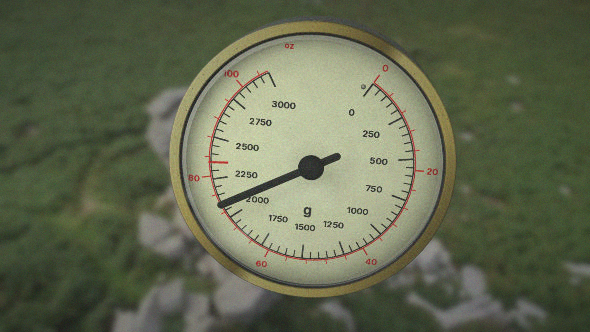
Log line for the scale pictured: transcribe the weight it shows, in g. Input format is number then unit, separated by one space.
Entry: 2100 g
